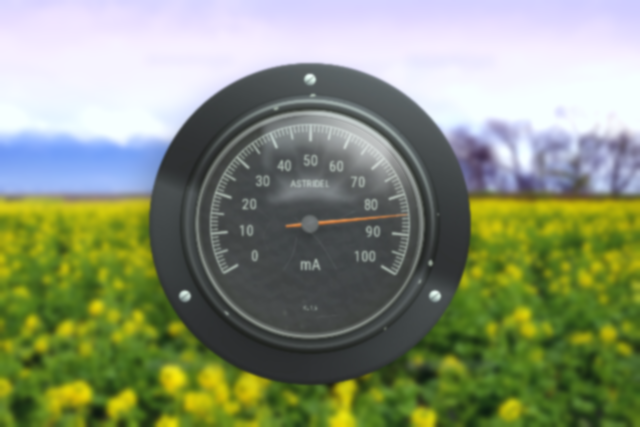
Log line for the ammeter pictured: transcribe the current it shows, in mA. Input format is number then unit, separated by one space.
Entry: 85 mA
